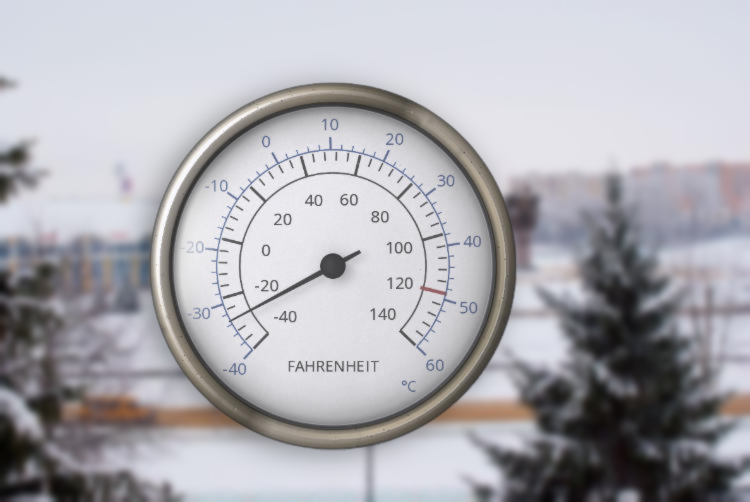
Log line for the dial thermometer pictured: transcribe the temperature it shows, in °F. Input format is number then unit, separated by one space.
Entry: -28 °F
